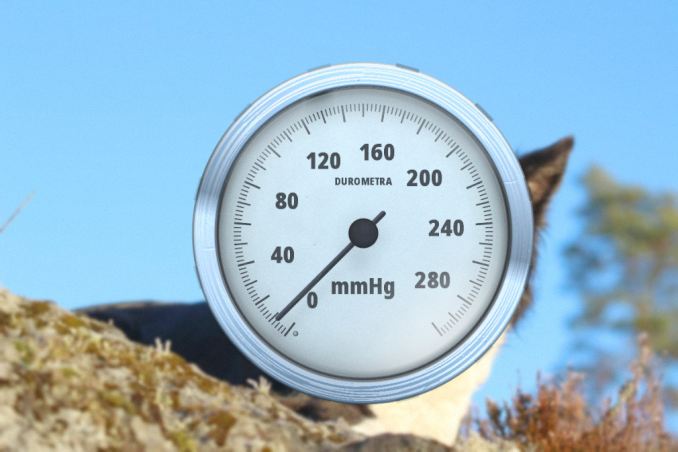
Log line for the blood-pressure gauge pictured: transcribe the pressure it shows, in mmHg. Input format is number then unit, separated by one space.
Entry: 8 mmHg
